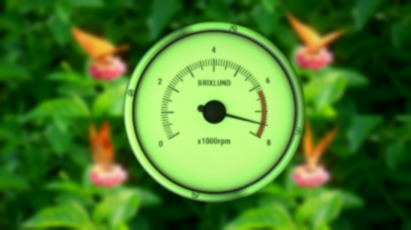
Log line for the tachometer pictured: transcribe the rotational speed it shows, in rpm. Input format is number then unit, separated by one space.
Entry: 7500 rpm
